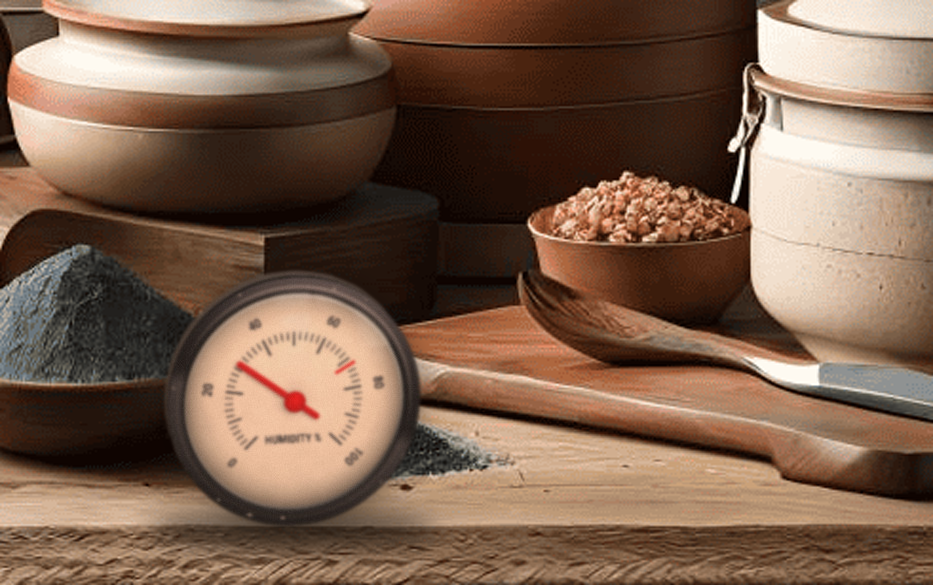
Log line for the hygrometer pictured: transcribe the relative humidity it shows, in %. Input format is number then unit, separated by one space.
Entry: 30 %
